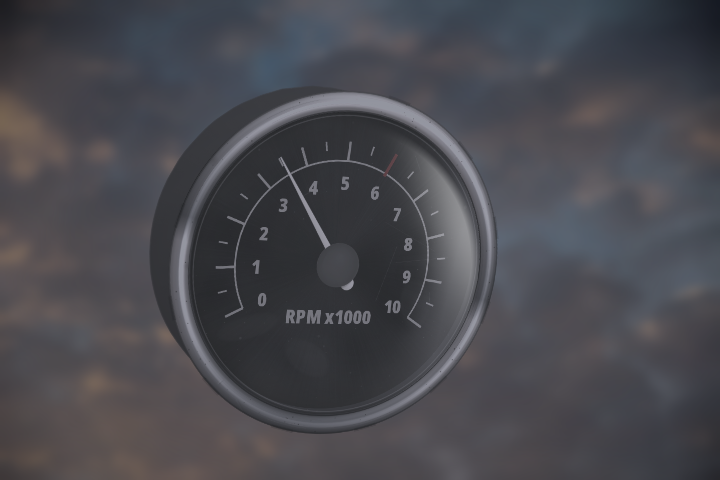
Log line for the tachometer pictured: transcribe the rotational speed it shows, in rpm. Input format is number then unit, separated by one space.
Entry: 3500 rpm
